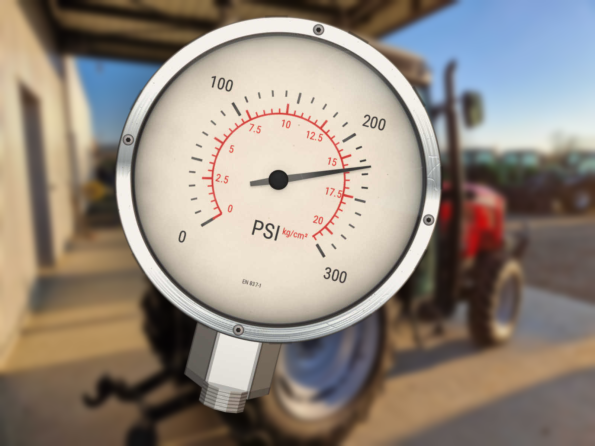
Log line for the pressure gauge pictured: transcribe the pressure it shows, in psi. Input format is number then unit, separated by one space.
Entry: 225 psi
